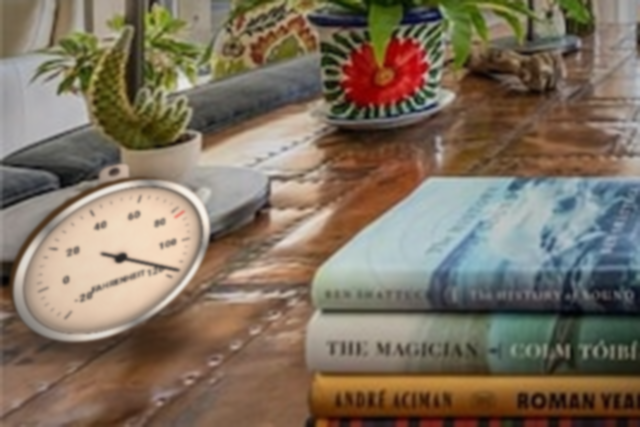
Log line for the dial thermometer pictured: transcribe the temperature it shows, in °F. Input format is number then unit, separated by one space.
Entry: 116 °F
